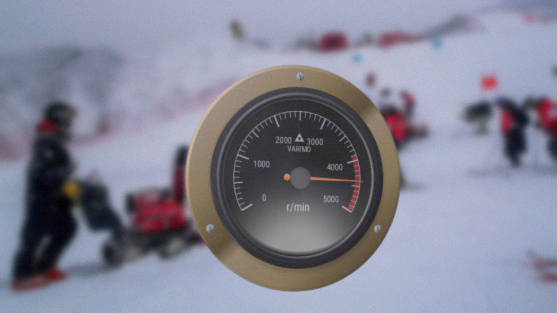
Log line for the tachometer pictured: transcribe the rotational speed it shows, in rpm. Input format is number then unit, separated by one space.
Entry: 4400 rpm
